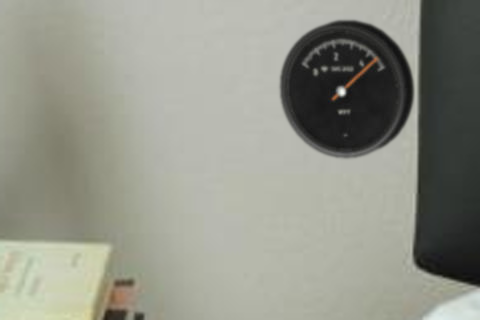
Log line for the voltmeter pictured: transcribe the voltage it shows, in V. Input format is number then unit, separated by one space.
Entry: 4.5 V
